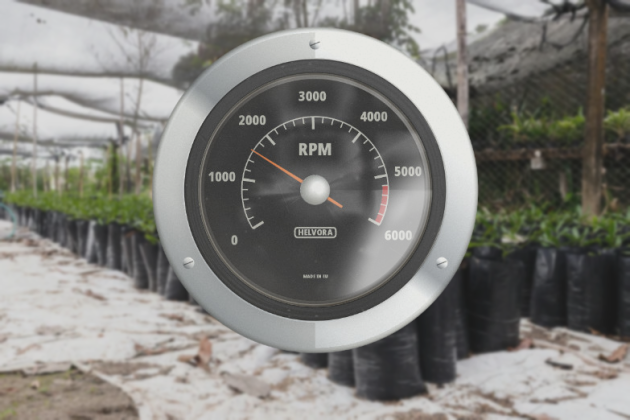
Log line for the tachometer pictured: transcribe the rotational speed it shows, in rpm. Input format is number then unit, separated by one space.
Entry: 1600 rpm
